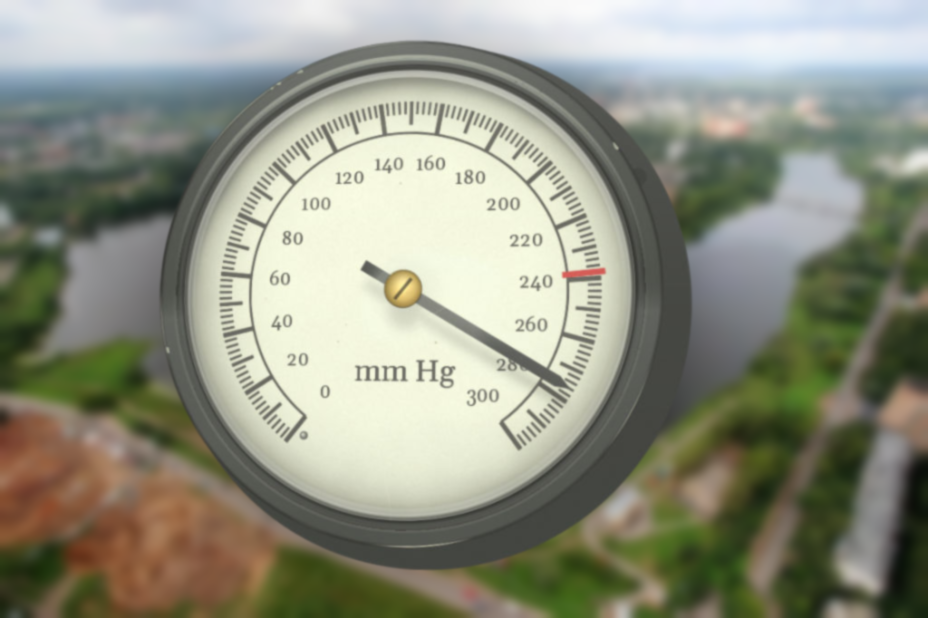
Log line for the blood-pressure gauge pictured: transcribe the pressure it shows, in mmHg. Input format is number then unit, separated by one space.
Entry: 276 mmHg
